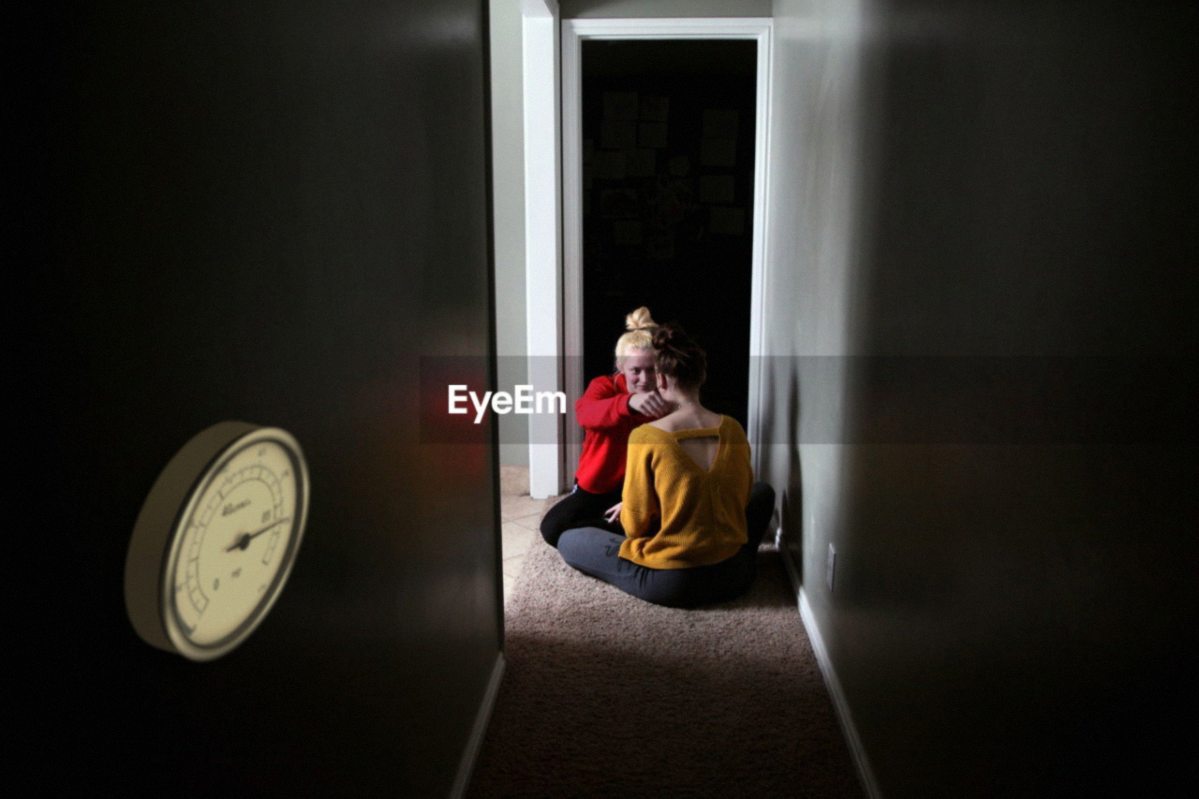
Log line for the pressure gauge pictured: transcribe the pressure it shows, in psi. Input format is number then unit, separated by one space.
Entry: 85 psi
